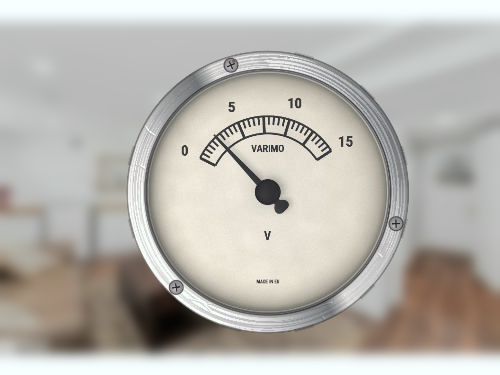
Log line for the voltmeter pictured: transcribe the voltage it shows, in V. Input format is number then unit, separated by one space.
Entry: 2.5 V
